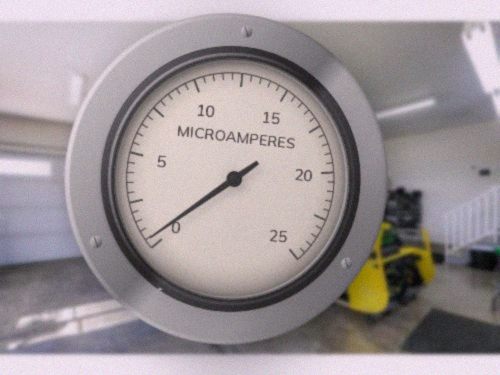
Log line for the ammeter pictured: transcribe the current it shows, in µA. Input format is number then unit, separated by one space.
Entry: 0.5 µA
